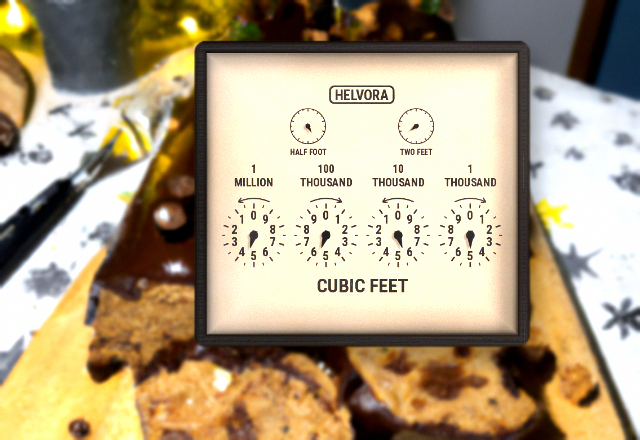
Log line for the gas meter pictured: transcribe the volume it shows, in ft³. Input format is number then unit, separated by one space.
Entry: 455500 ft³
